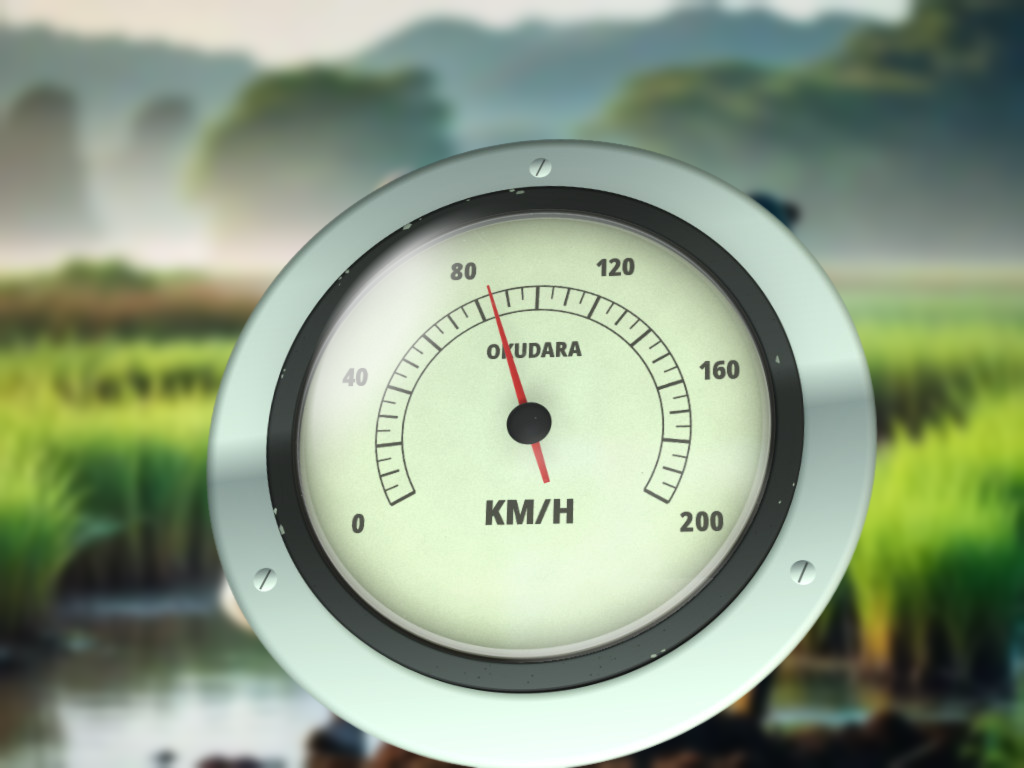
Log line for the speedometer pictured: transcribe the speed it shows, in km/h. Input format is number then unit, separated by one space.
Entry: 85 km/h
